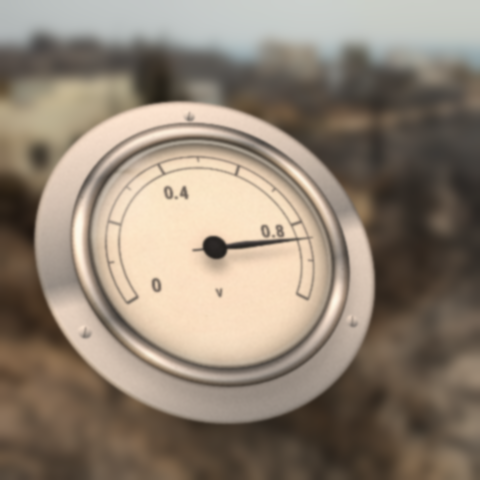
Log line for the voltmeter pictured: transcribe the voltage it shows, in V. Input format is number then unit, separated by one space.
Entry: 0.85 V
